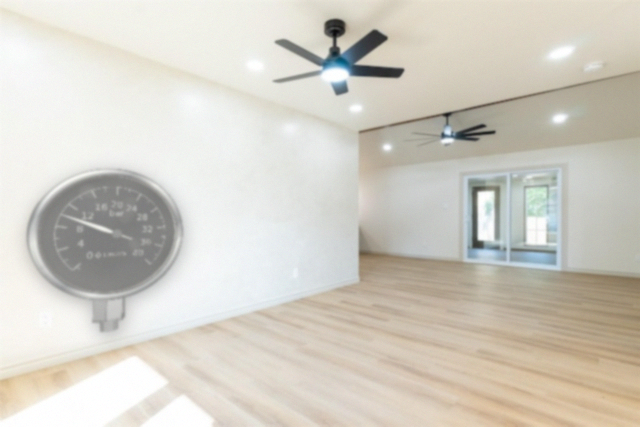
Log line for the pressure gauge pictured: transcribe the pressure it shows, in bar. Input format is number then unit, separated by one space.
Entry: 10 bar
